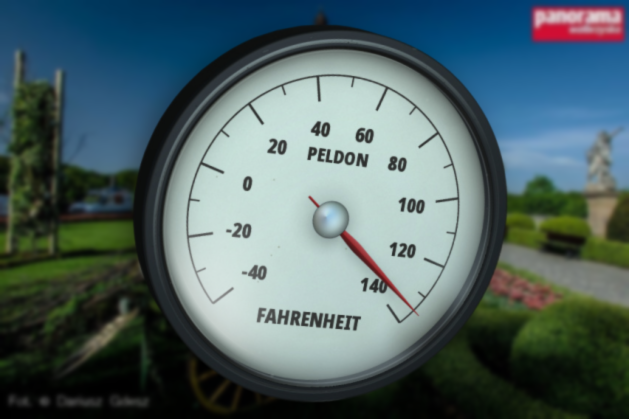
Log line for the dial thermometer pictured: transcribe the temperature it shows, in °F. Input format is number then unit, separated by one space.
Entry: 135 °F
